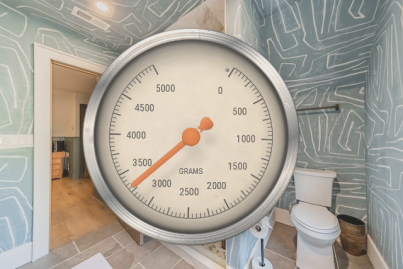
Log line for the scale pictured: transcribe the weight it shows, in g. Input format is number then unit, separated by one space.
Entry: 3300 g
